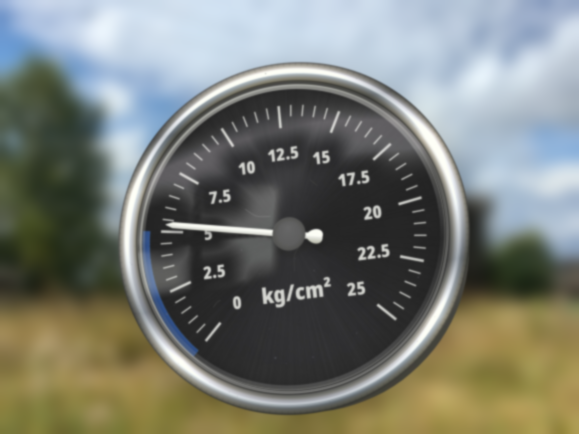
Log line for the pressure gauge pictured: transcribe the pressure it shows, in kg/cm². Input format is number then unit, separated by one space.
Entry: 5.25 kg/cm²
